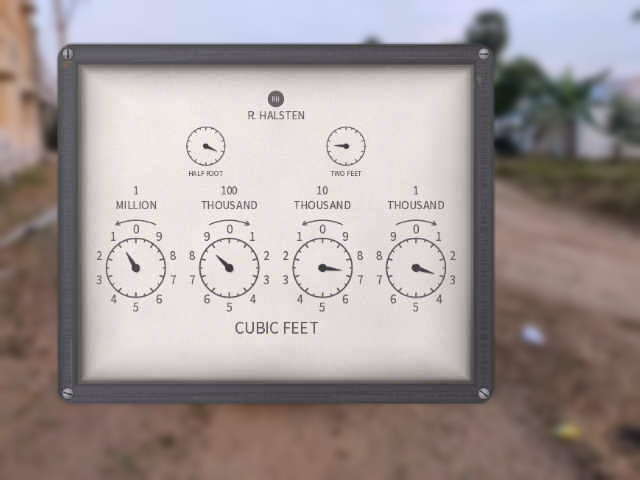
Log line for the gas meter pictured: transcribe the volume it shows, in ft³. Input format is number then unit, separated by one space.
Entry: 87300 ft³
